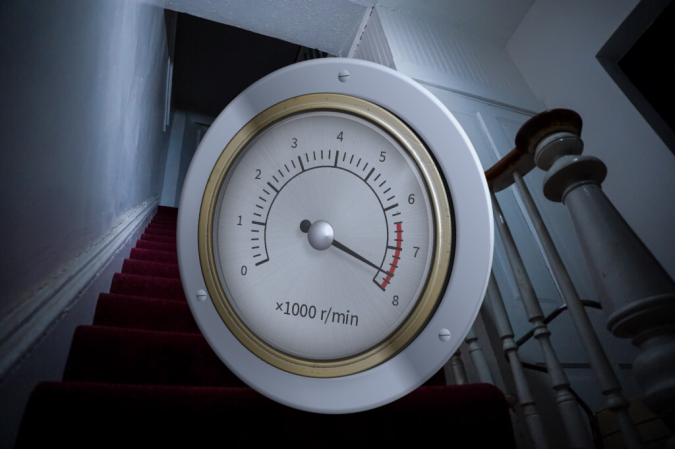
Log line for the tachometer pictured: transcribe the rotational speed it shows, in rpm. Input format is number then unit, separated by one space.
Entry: 7600 rpm
